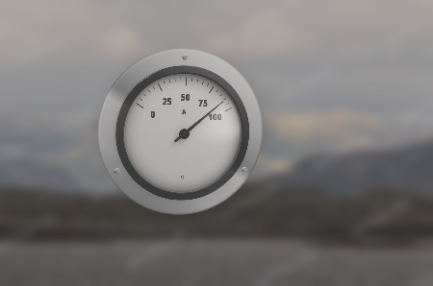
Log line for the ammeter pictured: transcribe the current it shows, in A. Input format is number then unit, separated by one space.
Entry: 90 A
